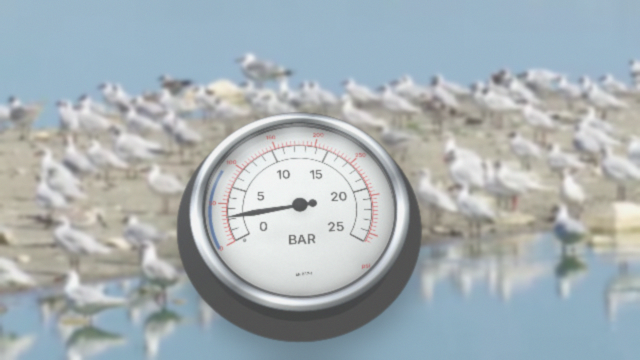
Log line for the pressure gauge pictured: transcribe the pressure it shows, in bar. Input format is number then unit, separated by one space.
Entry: 2 bar
